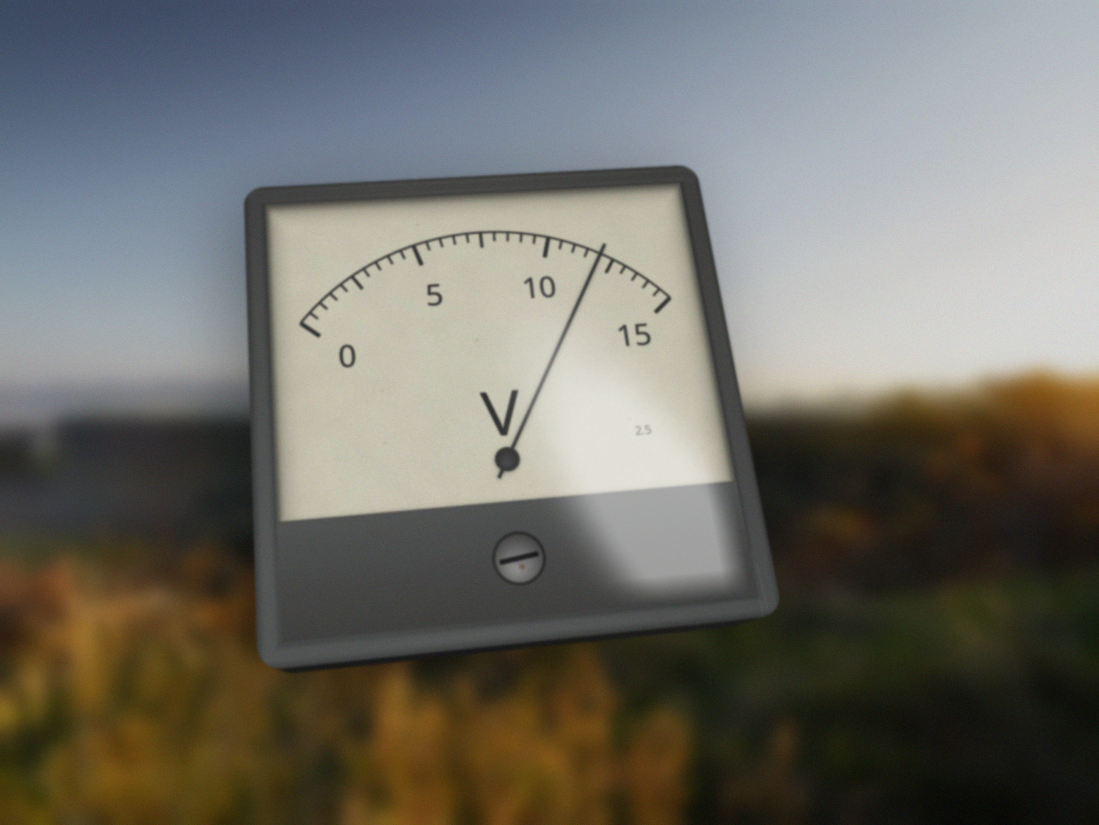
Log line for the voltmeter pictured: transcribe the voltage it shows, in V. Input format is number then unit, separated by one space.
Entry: 12 V
